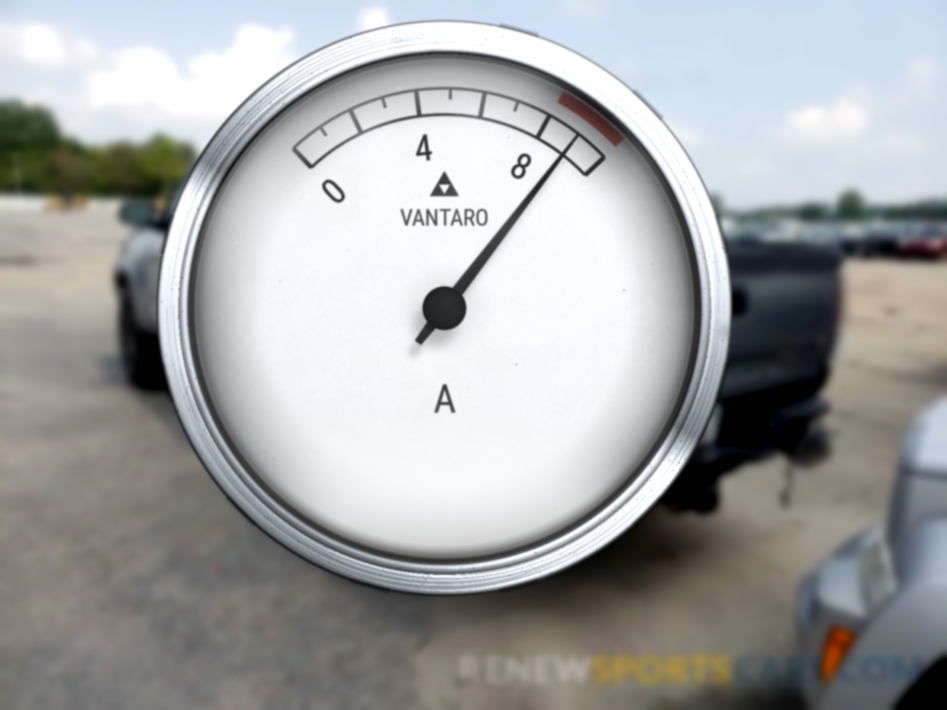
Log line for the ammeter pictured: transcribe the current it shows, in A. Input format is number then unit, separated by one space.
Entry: 9 A
